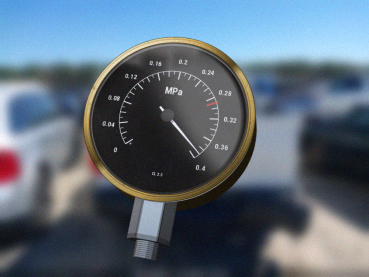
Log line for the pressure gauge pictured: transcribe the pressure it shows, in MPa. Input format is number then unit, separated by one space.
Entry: 0.39 MPa
